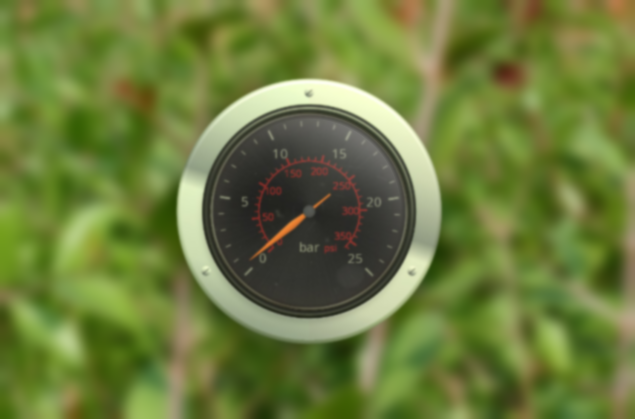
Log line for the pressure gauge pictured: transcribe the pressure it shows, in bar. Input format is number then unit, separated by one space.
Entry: 0.5 bar
